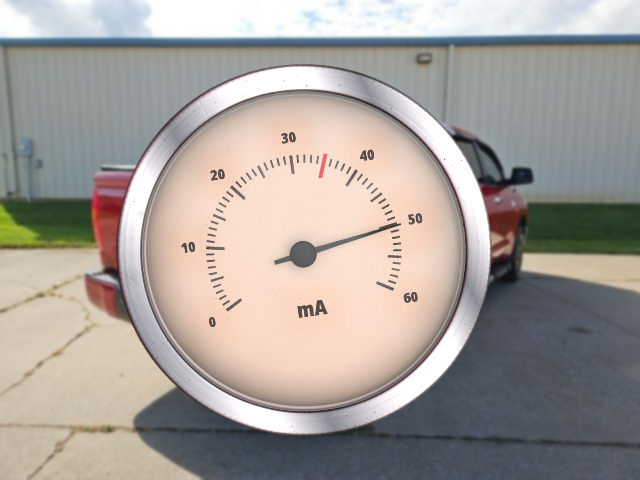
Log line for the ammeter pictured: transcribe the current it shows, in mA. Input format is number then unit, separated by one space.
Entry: 50 mA
